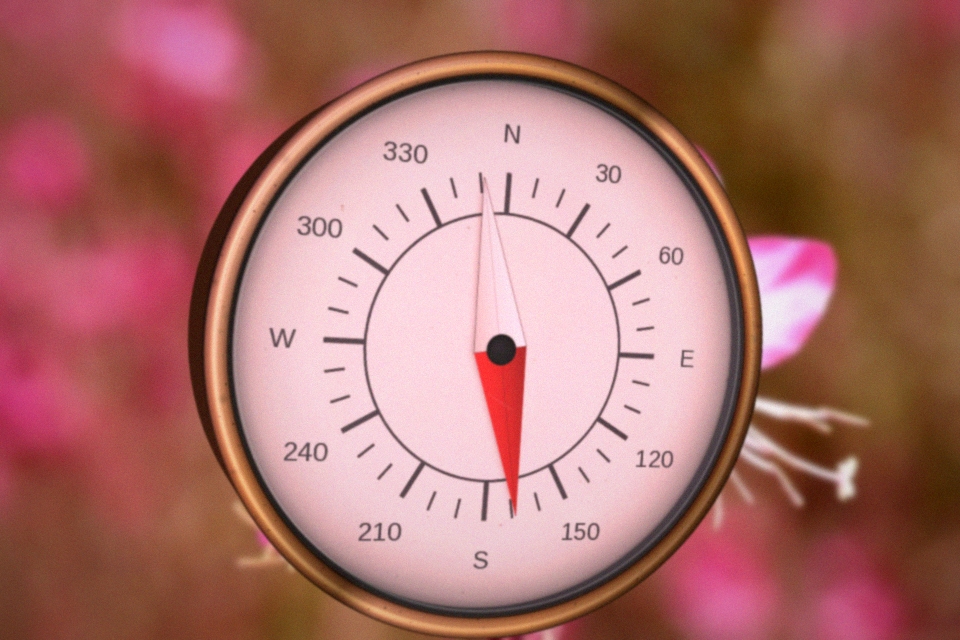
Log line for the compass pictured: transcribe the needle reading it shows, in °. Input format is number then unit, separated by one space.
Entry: 170 °
